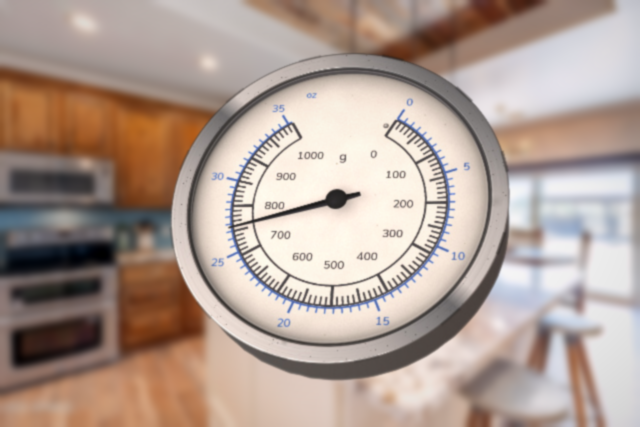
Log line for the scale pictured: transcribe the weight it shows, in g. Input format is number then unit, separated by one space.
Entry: 750 g
